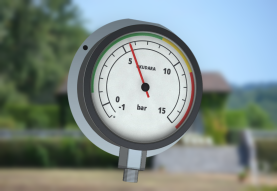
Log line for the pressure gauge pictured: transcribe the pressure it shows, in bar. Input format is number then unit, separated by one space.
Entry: 5.5 bar
